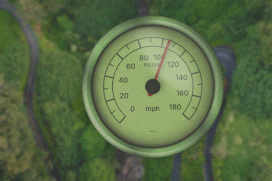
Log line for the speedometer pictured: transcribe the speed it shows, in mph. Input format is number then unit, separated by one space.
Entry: 105 mph
